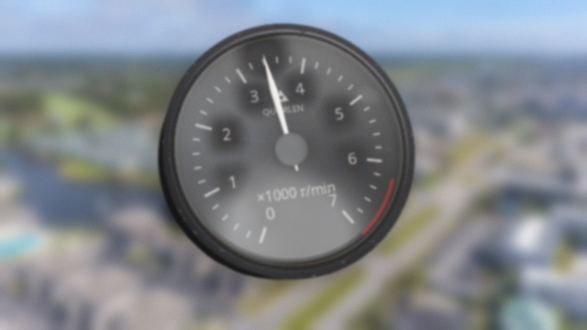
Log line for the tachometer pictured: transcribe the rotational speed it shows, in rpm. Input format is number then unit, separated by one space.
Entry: 3400 rpm
